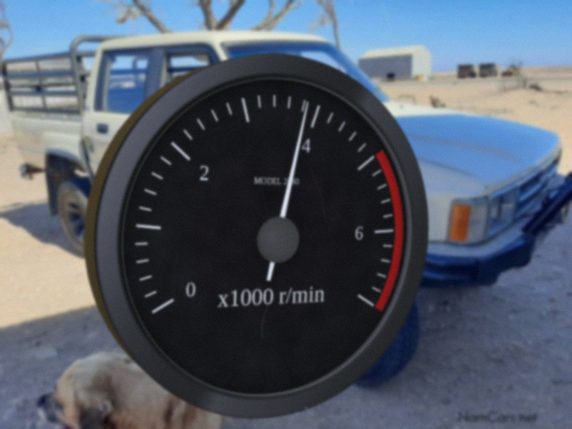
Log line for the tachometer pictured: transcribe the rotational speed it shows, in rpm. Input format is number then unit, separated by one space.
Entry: 3800 rpm
